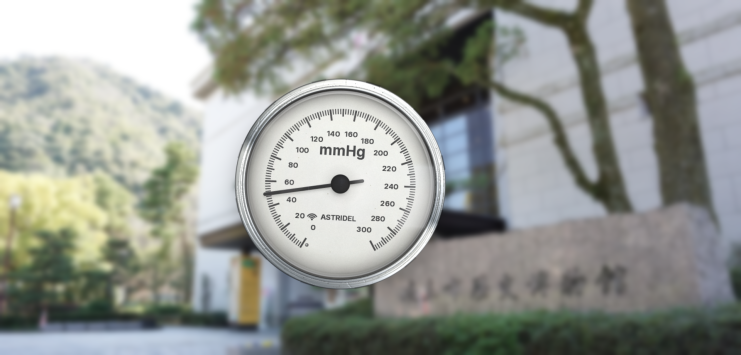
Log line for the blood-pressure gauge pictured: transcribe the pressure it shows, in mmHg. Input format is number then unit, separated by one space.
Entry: 50 mmHg
